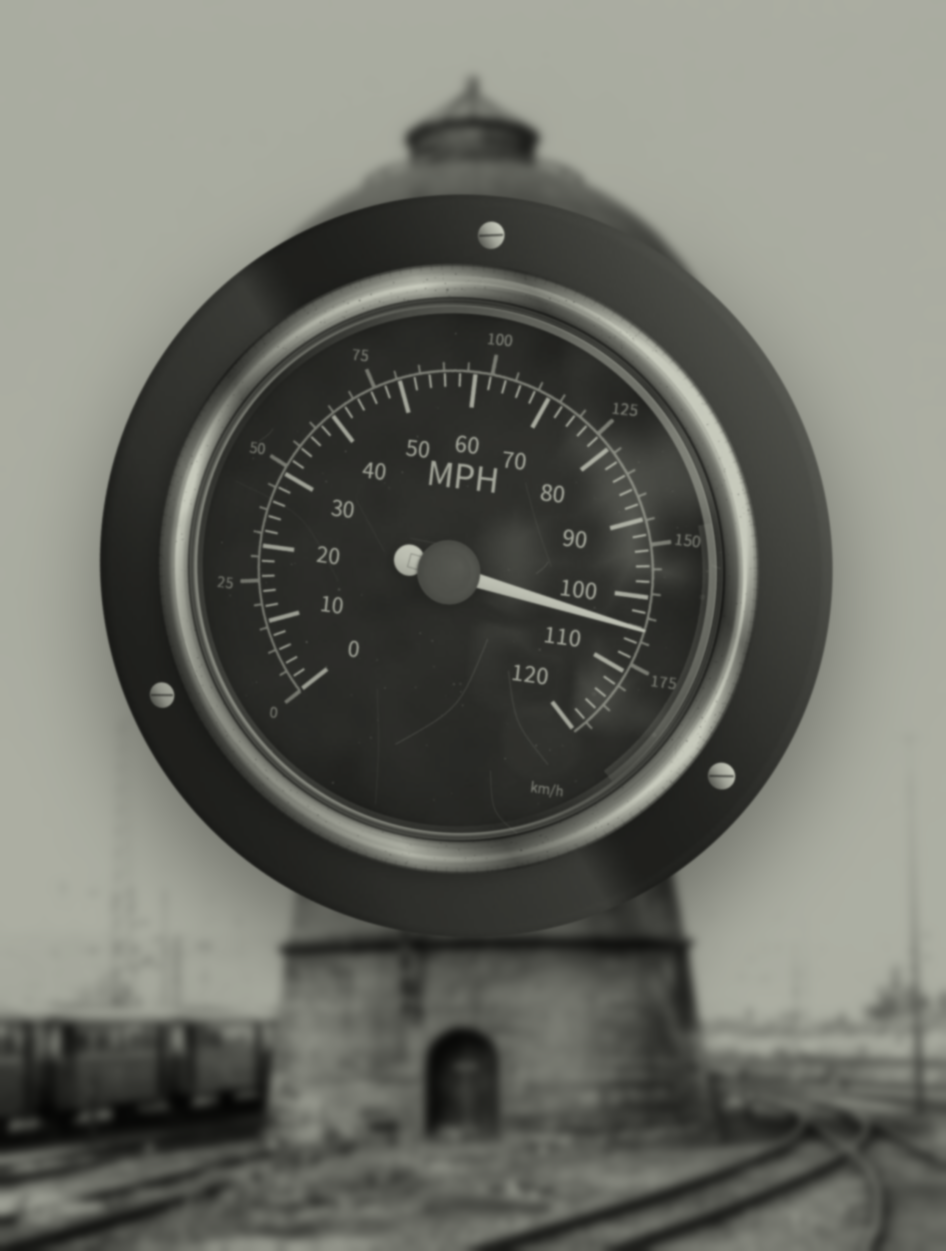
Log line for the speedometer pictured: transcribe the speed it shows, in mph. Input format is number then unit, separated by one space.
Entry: 104 mph
